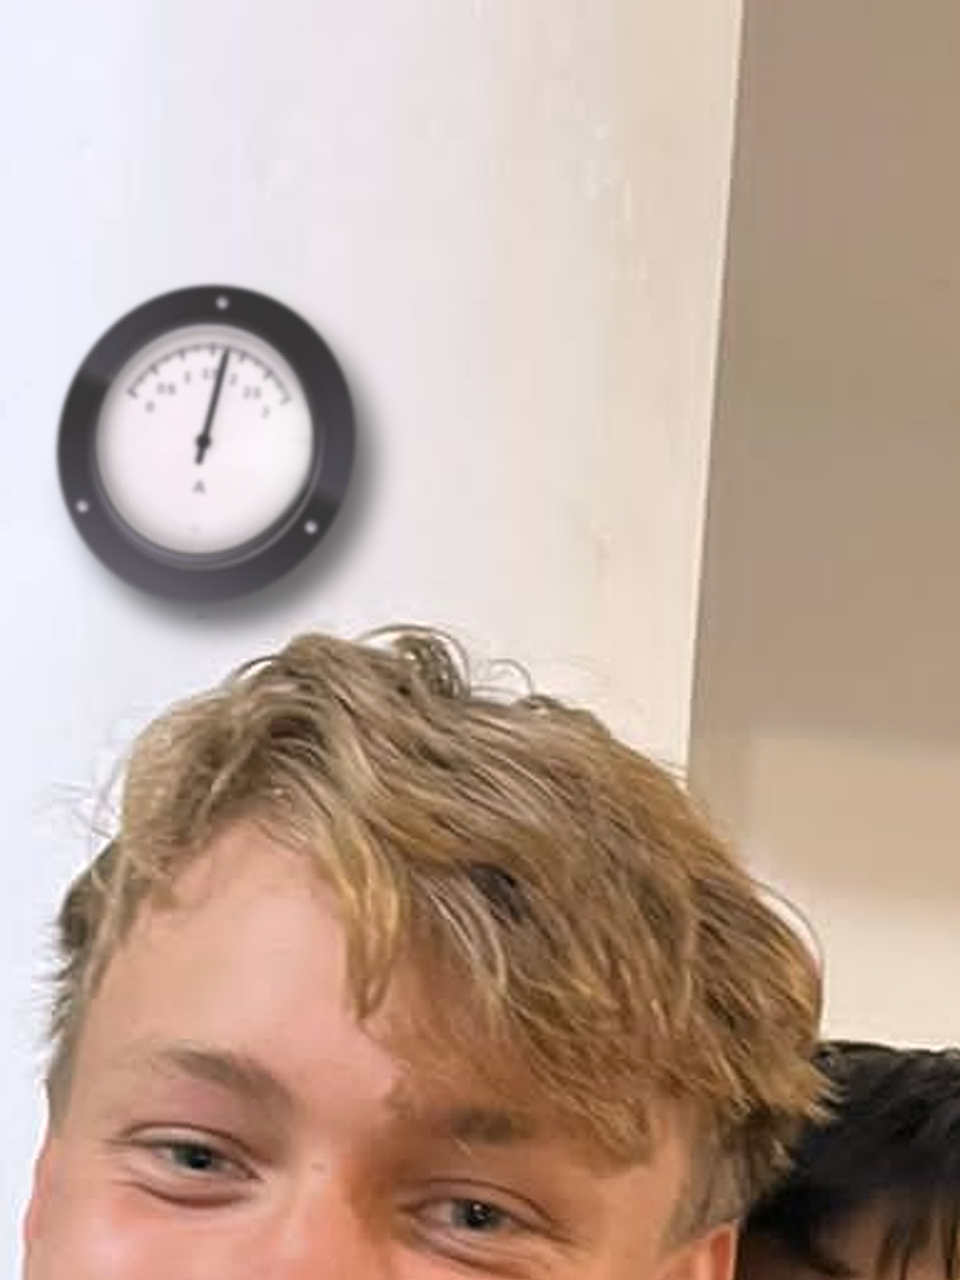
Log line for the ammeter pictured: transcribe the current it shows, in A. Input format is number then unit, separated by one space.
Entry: 1.75 A
